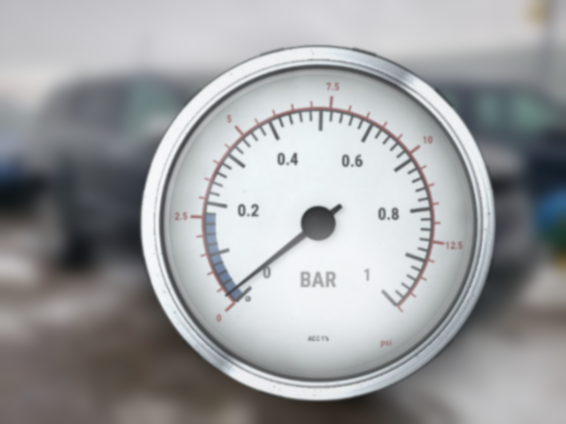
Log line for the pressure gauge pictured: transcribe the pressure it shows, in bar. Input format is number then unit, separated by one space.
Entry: 0.02 bar
